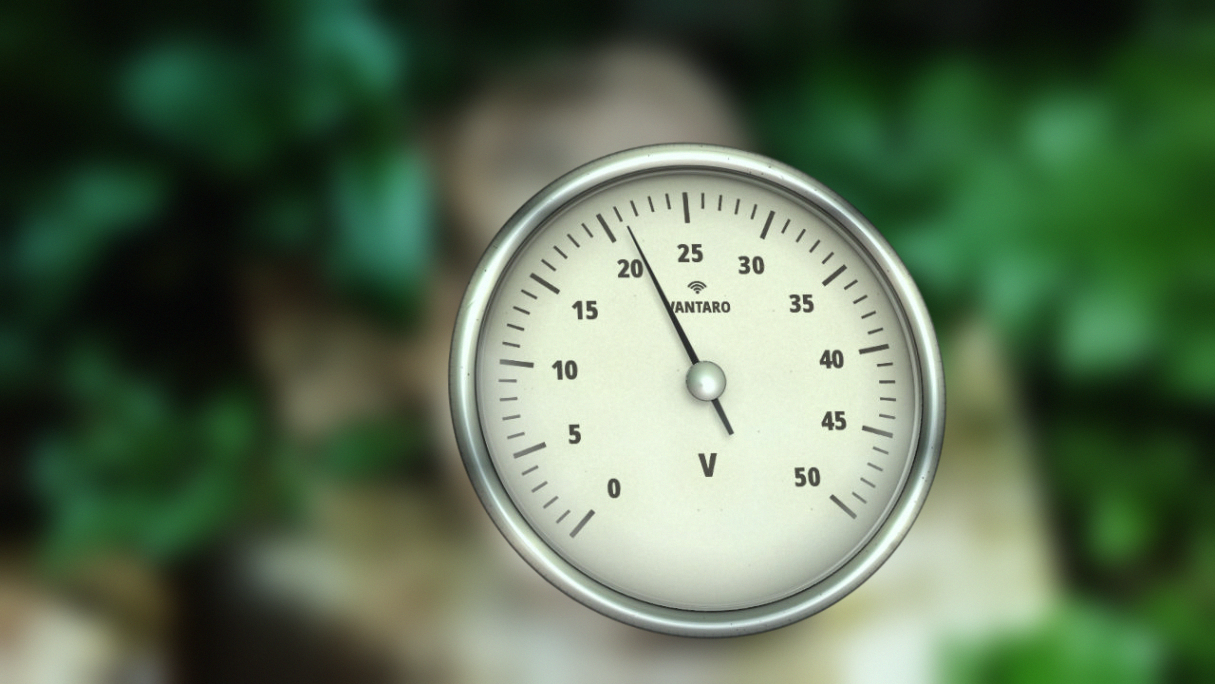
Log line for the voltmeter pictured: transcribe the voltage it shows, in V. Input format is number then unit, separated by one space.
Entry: 21 V
